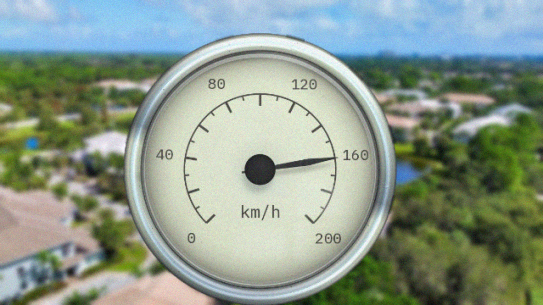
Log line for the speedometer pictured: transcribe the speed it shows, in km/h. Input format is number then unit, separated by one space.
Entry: 160 km/h
